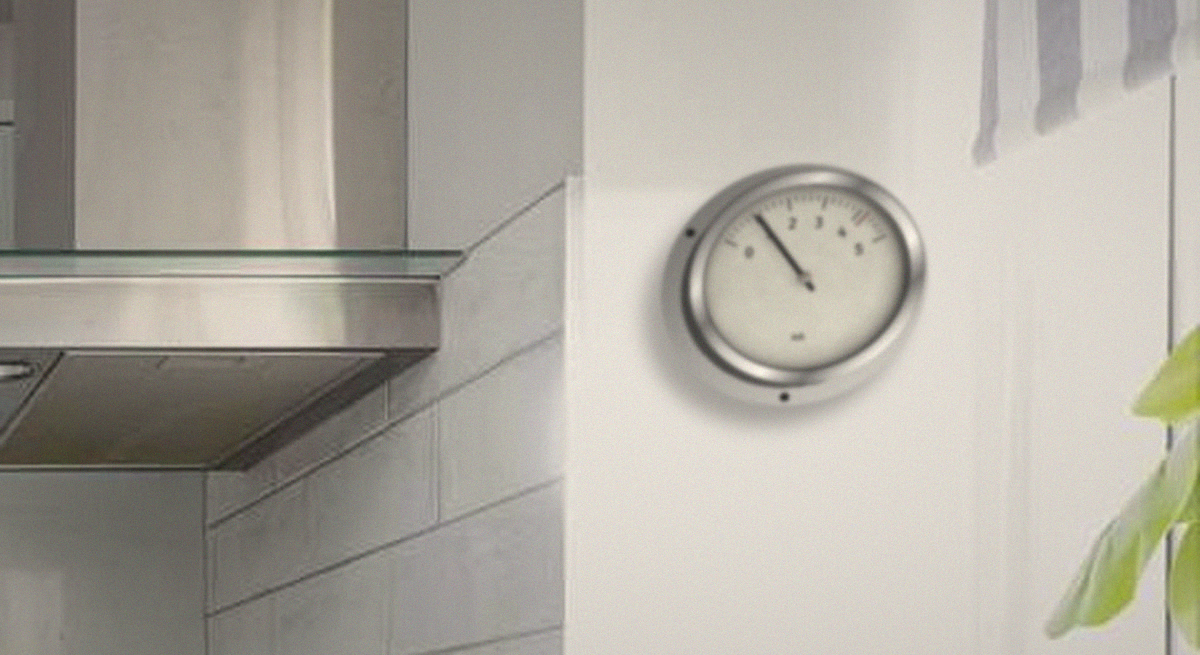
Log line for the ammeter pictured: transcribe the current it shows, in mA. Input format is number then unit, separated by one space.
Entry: 1 mA
